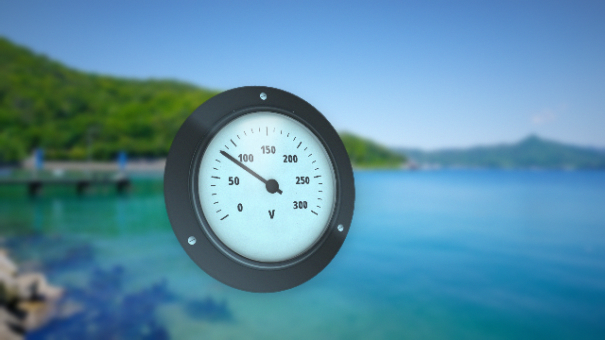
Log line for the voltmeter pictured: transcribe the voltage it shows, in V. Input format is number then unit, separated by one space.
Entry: 80 V
